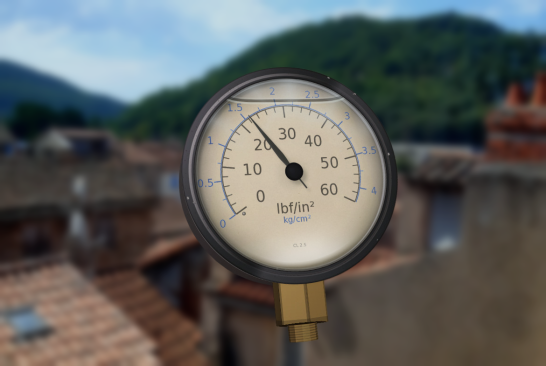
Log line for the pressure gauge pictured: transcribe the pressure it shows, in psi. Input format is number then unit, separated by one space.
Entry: 22 psi
